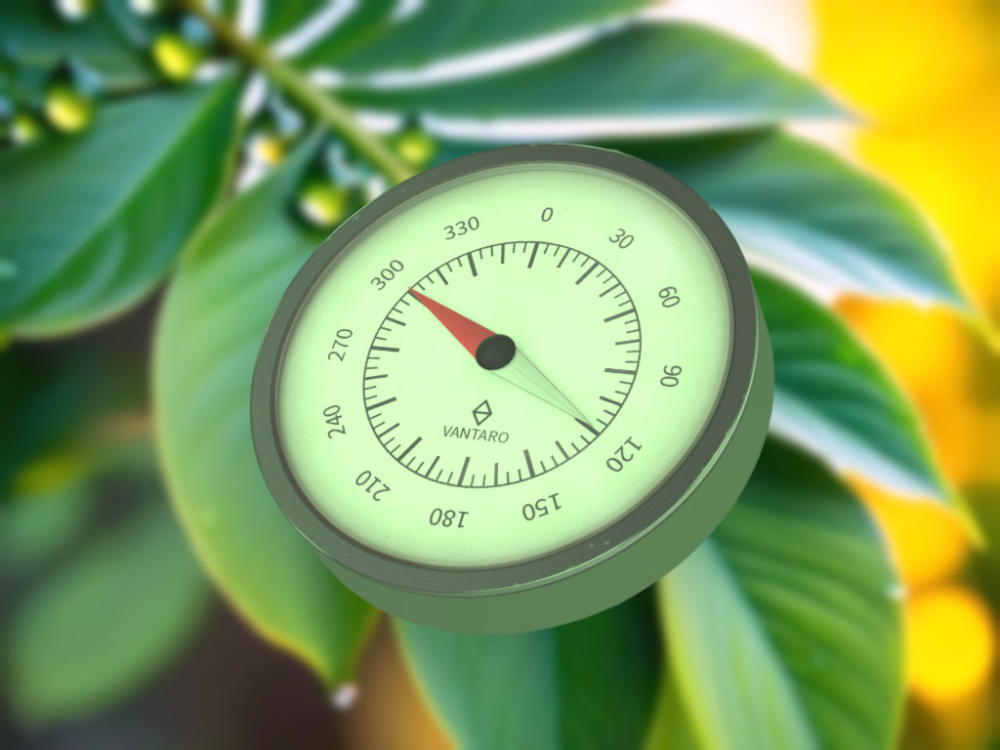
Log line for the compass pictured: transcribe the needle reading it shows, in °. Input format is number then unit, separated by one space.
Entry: 300 °
